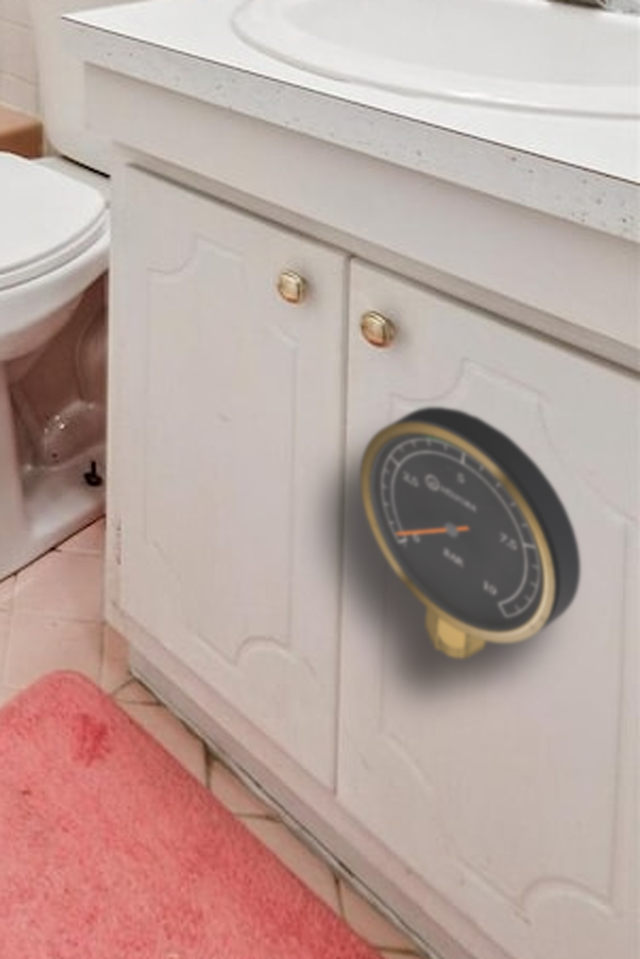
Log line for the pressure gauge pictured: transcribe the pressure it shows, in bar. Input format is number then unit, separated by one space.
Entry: 0.25 bar
